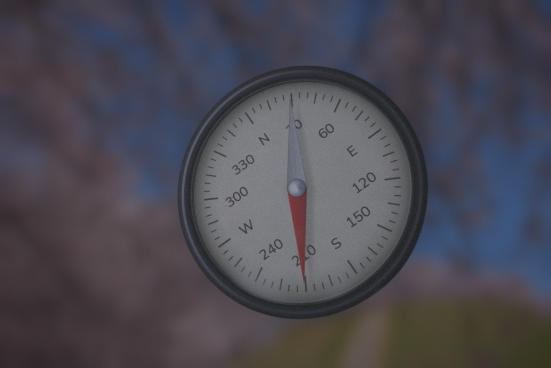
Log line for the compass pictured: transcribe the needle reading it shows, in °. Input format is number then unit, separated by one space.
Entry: 210 °
